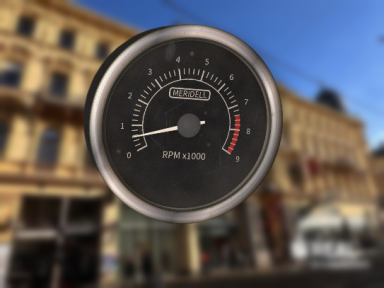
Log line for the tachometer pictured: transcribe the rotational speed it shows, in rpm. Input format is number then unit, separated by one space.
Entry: 600 rpm
